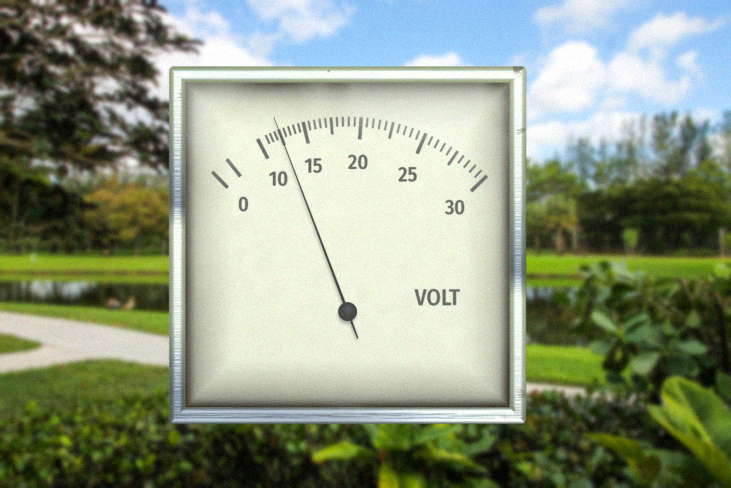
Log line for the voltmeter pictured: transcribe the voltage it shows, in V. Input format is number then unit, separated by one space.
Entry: 12.5 V
